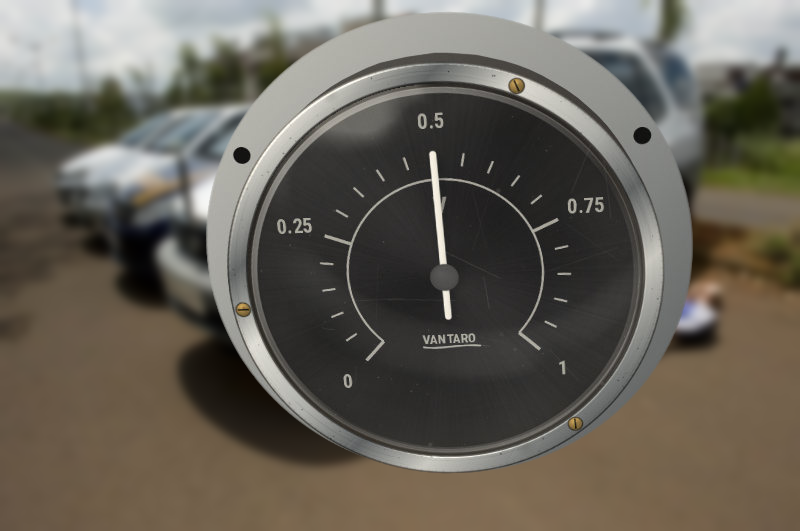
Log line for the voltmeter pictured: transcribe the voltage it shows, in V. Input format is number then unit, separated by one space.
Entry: 0.5 V
